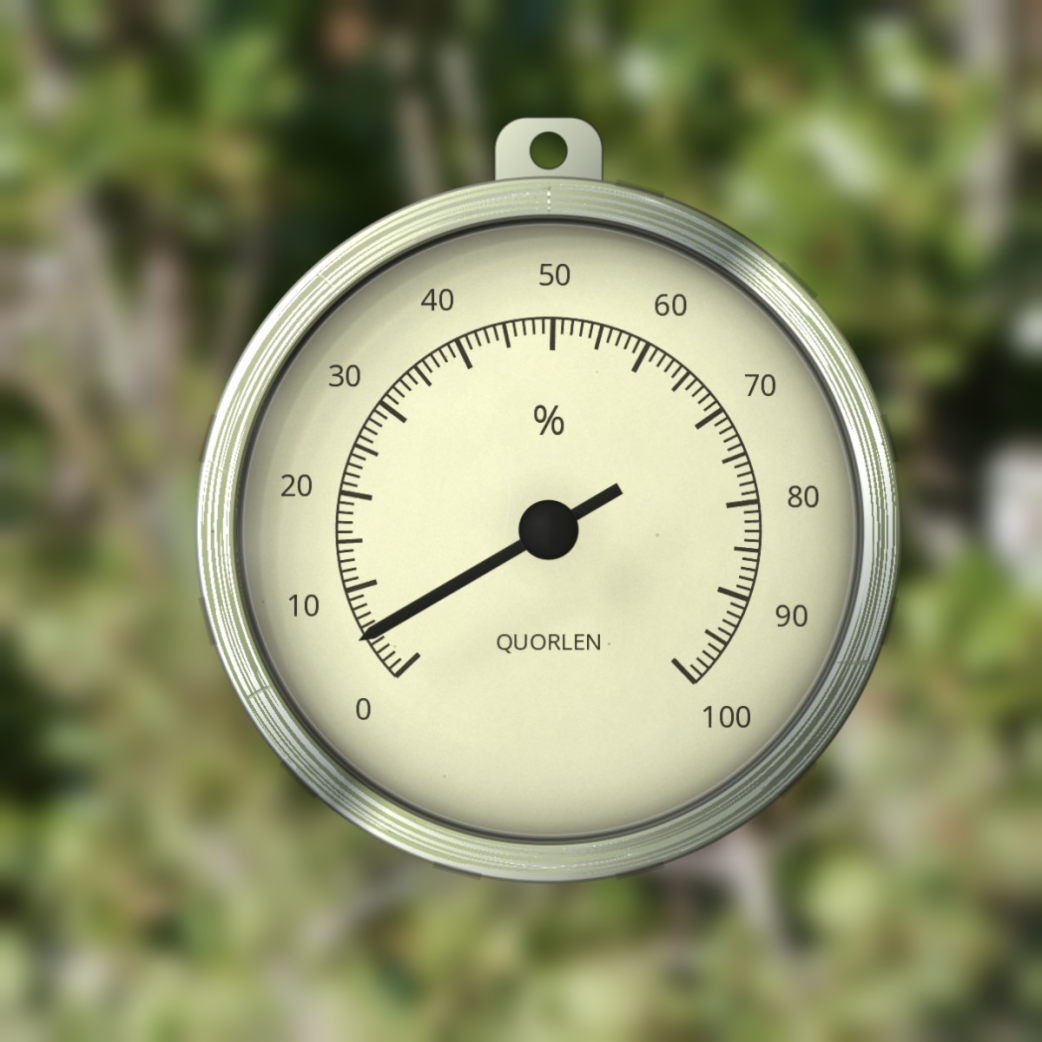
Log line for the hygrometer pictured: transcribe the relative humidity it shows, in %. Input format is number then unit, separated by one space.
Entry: 5 %
